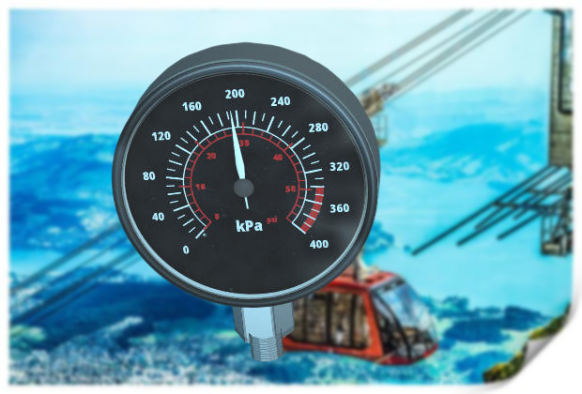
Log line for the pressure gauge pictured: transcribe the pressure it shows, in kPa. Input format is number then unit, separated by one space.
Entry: 195 kPa
